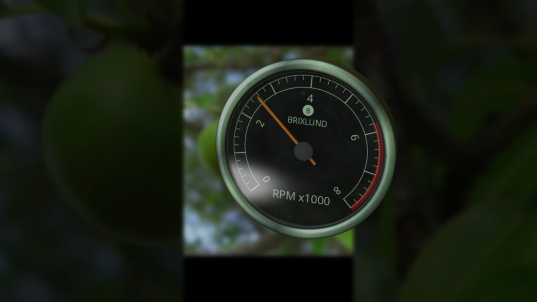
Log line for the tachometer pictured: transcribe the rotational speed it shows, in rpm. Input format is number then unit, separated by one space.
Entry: 2600 rpm
